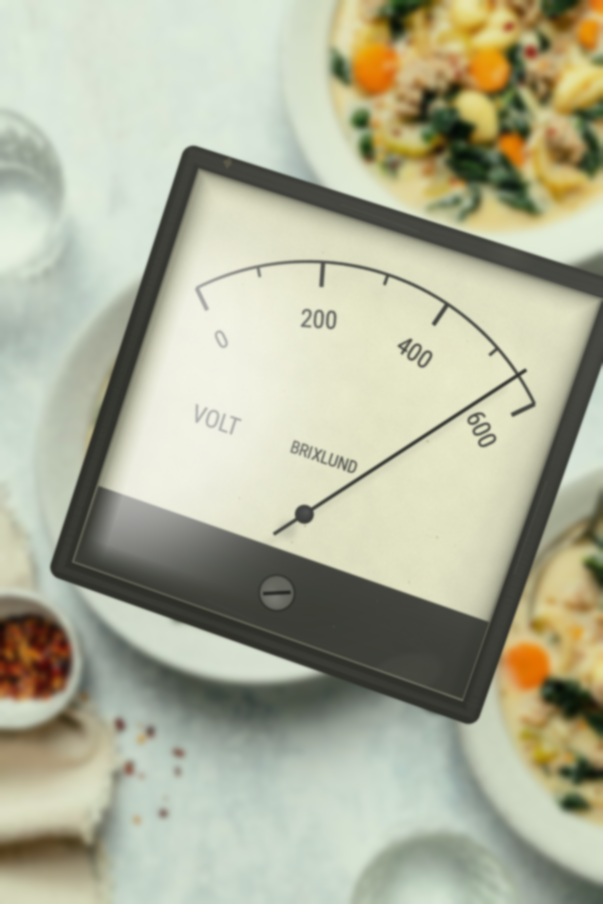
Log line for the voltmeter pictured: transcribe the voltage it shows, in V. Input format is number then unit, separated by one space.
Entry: 550 V
